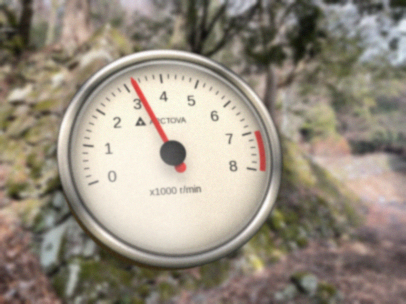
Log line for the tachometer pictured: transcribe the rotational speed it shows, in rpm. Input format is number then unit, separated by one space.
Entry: 3200 rpm
